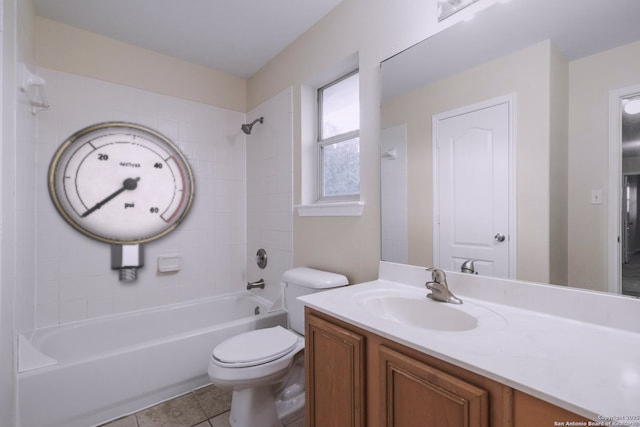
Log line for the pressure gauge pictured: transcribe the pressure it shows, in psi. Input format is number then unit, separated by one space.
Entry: 0 psi
